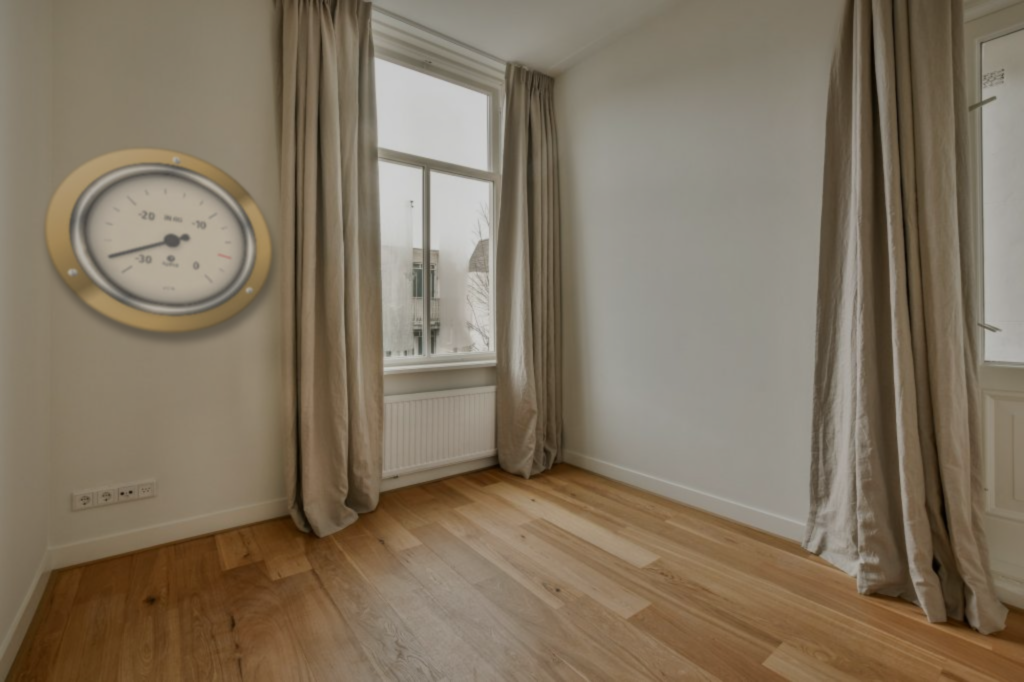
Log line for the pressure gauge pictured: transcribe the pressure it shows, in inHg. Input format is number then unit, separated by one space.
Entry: -28 inHg
